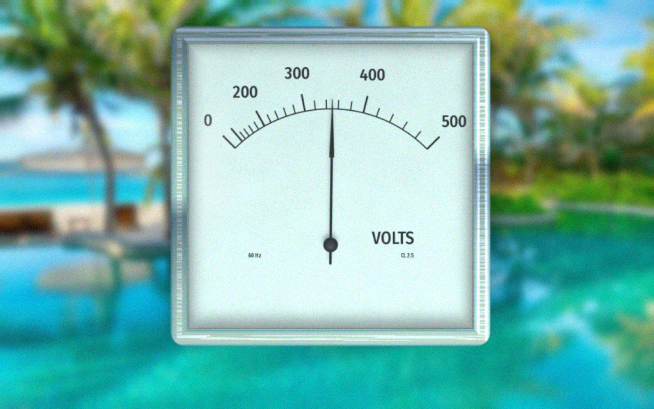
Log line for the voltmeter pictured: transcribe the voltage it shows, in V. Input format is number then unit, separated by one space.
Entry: 350 V
